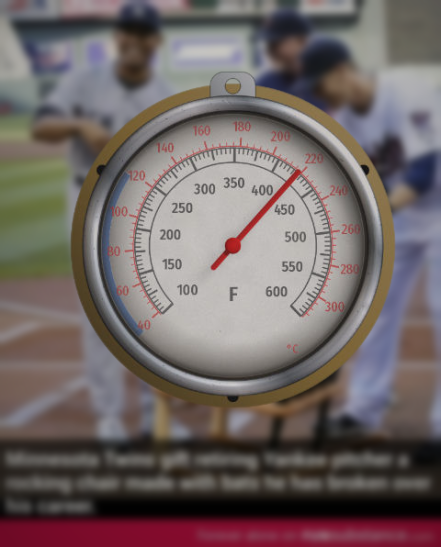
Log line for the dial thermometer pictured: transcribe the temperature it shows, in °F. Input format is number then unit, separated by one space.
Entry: 425 °F
